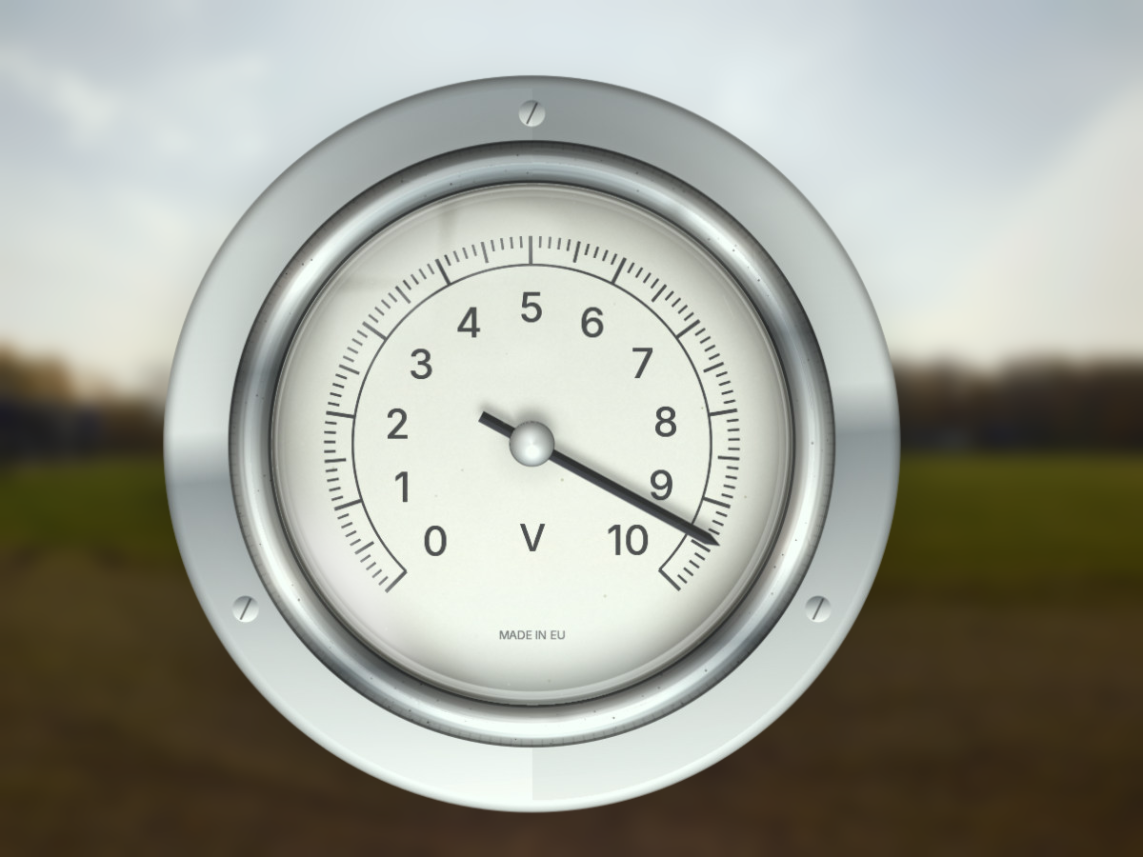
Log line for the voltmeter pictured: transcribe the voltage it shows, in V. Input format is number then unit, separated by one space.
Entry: 9.4 V
